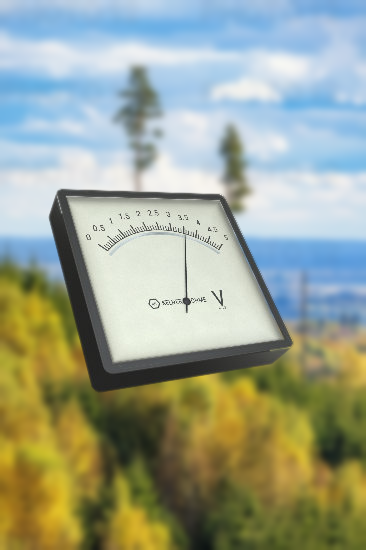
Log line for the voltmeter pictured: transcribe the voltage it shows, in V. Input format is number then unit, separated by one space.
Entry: 3.5 V
